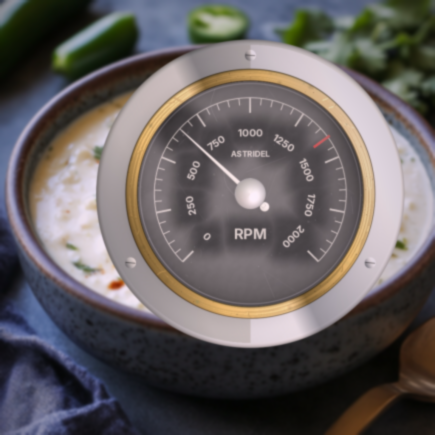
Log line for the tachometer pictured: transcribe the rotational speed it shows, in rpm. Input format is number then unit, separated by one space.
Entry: 650 rpm
